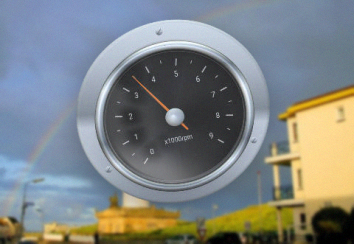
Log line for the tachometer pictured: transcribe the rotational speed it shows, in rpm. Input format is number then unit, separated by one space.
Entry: 3500 rpm
